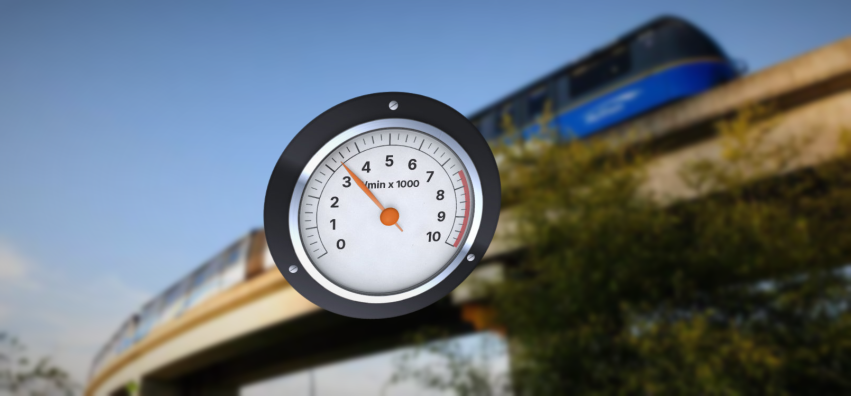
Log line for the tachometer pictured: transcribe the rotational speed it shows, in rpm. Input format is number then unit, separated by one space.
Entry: 3375 rpm
